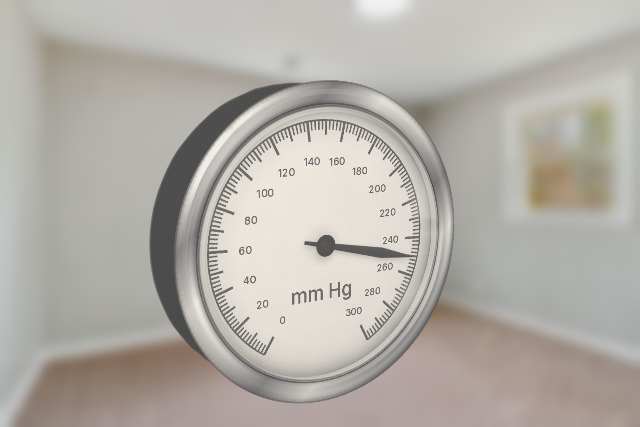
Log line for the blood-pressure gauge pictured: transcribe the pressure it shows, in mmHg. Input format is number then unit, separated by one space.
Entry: 250 mmHg
